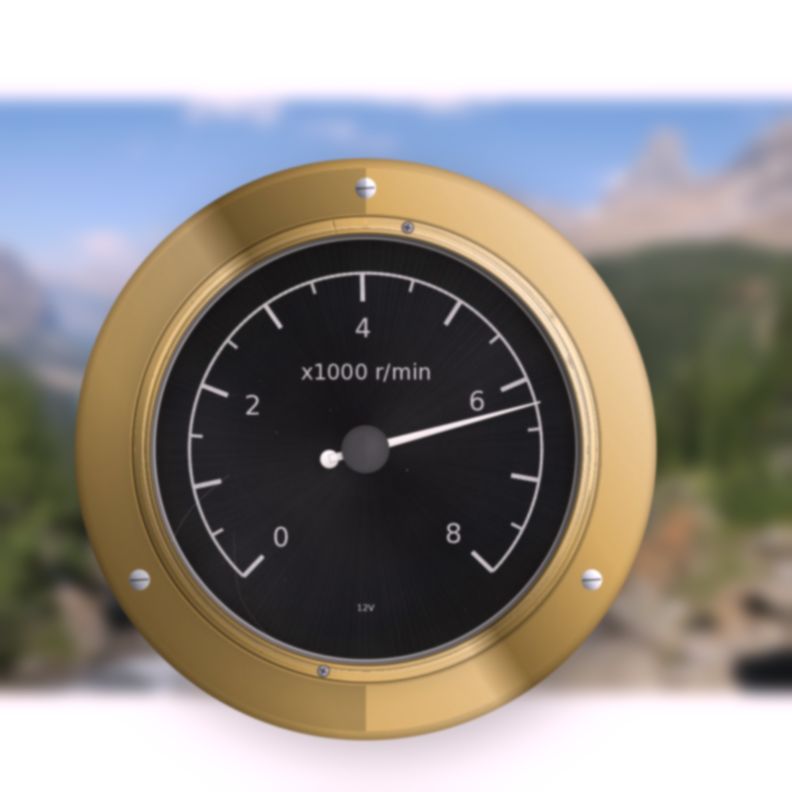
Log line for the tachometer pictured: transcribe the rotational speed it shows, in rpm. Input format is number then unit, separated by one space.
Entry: 6250 rpm
